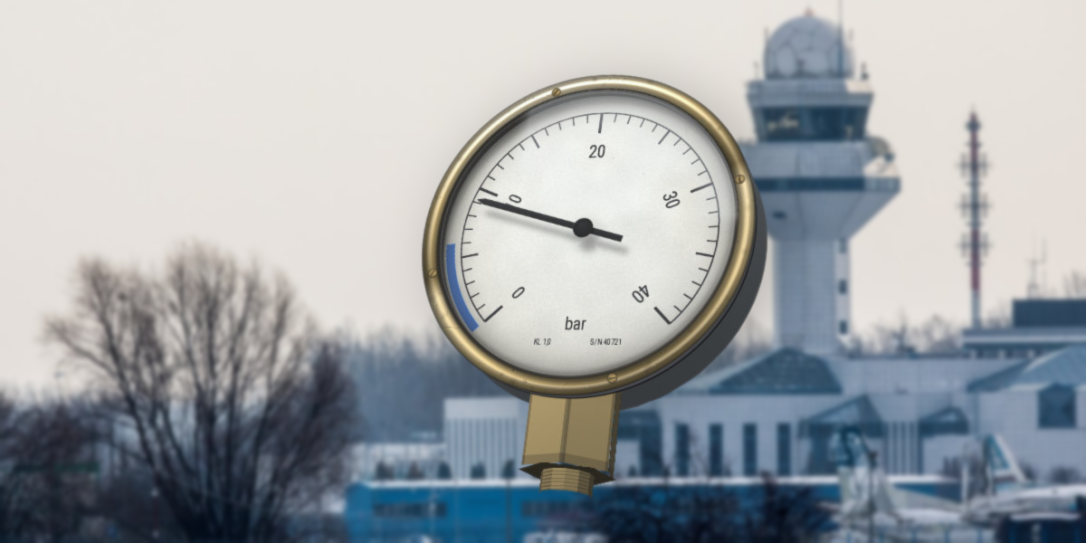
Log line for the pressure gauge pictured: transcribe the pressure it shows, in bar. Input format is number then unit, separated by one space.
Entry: 9 bar
